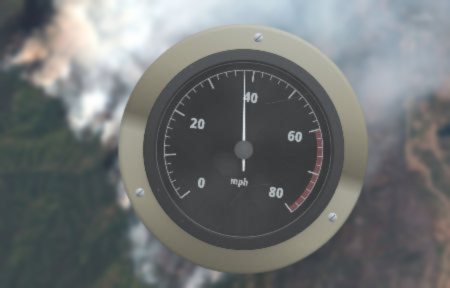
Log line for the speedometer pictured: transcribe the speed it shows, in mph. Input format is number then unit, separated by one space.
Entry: 38 mph
